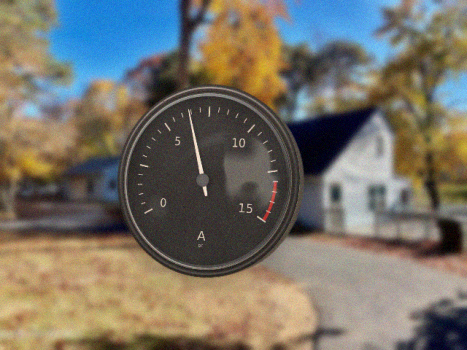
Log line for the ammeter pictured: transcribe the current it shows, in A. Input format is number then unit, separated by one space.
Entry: 6.5 A
